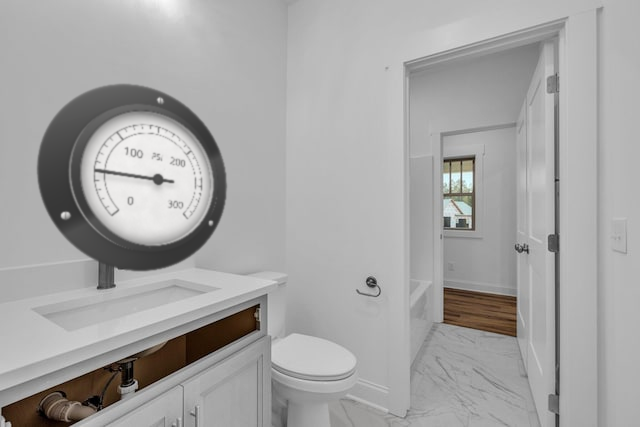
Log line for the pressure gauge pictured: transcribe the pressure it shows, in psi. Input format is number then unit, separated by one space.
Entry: 50 psi
